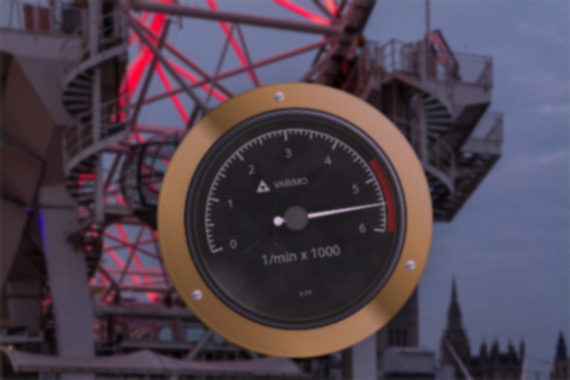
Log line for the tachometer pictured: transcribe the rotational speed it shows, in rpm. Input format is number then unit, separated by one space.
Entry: 5500 rpm
